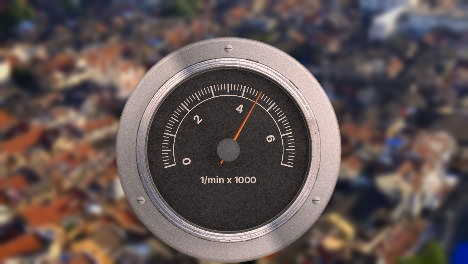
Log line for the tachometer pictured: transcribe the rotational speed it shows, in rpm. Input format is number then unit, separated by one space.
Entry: 4500 rpm
